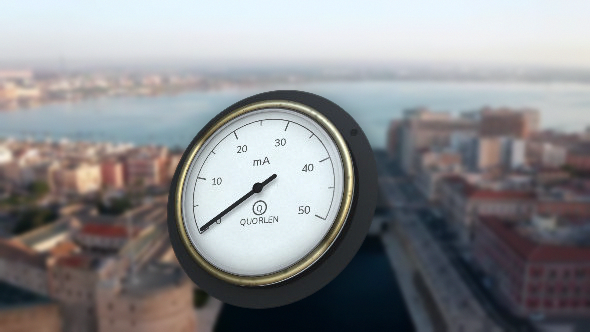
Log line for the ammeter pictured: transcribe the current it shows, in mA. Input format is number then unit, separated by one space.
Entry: 0 mA
